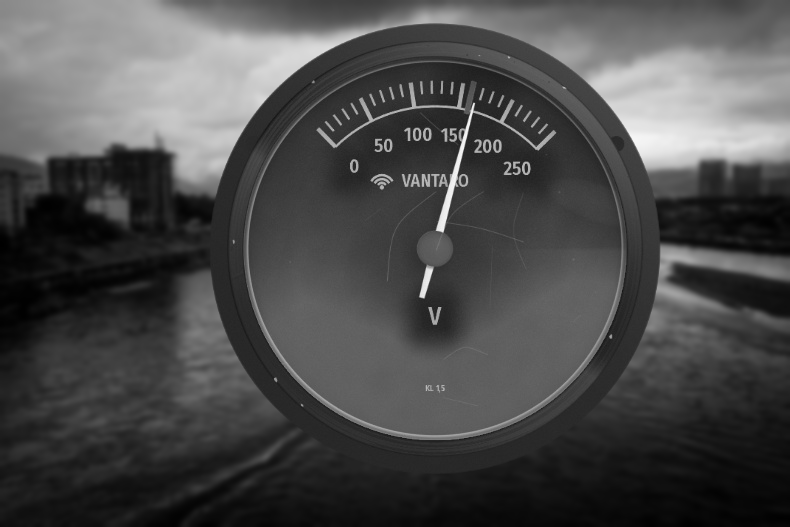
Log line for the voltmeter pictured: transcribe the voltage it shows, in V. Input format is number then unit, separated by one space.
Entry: 165 V
